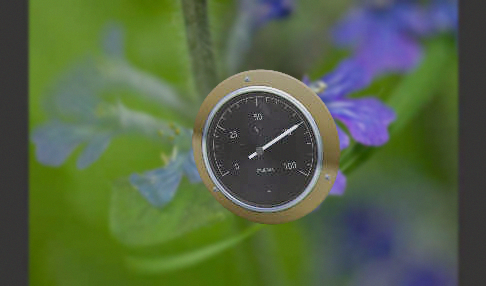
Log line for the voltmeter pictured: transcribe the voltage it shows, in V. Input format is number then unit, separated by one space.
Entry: 75 V
